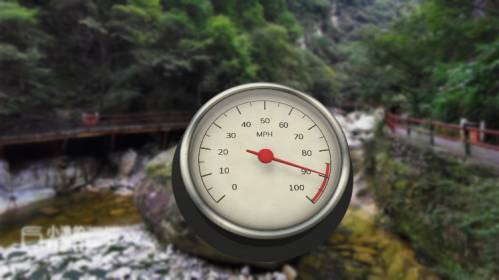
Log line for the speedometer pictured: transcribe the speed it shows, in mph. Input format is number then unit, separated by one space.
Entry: 90 mph
